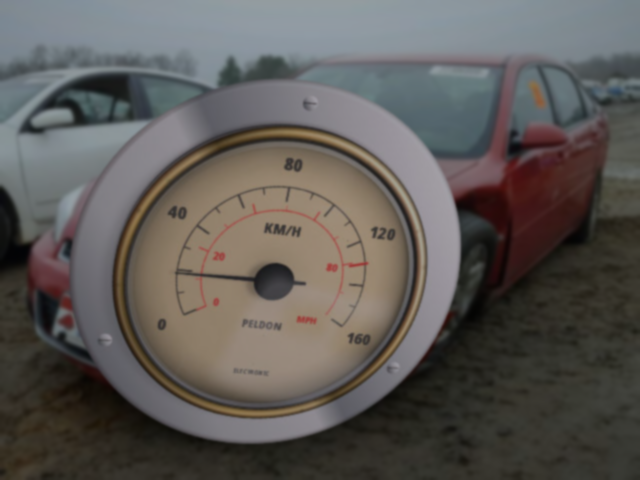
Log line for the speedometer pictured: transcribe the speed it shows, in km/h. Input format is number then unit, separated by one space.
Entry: 20 km/h
